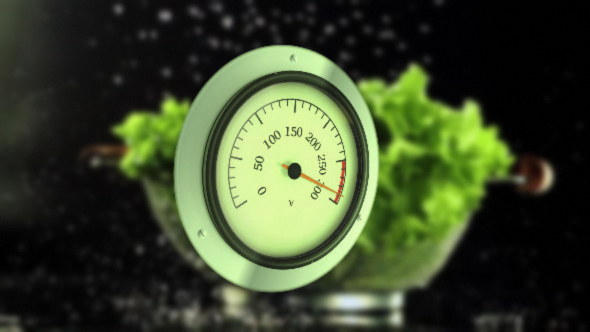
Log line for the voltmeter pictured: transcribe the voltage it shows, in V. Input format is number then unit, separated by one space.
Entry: 290 V
